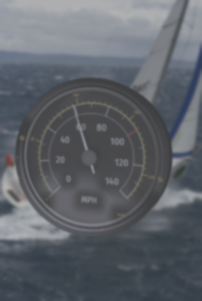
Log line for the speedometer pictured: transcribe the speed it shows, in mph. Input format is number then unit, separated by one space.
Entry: 60 mph
